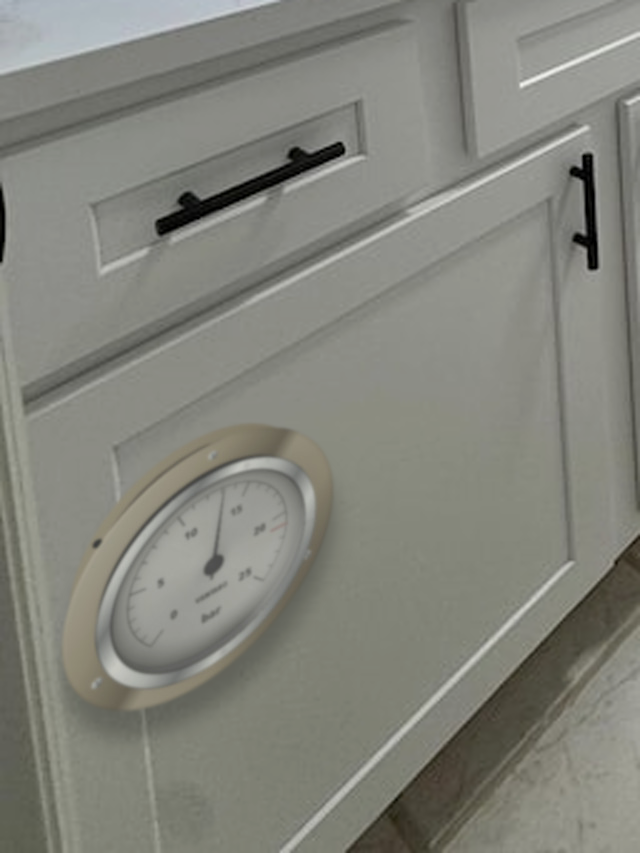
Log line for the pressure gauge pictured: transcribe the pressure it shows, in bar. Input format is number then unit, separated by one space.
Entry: 13 bar
